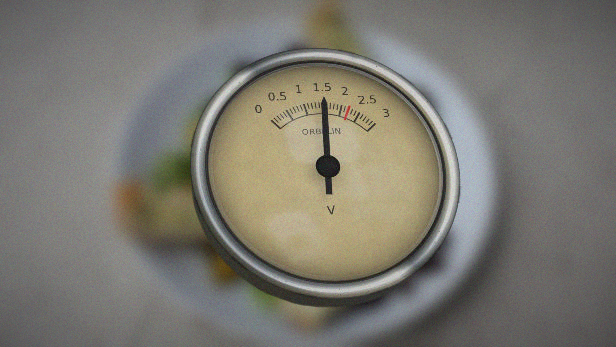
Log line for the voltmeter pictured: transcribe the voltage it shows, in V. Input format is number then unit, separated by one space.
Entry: 1.5 V
